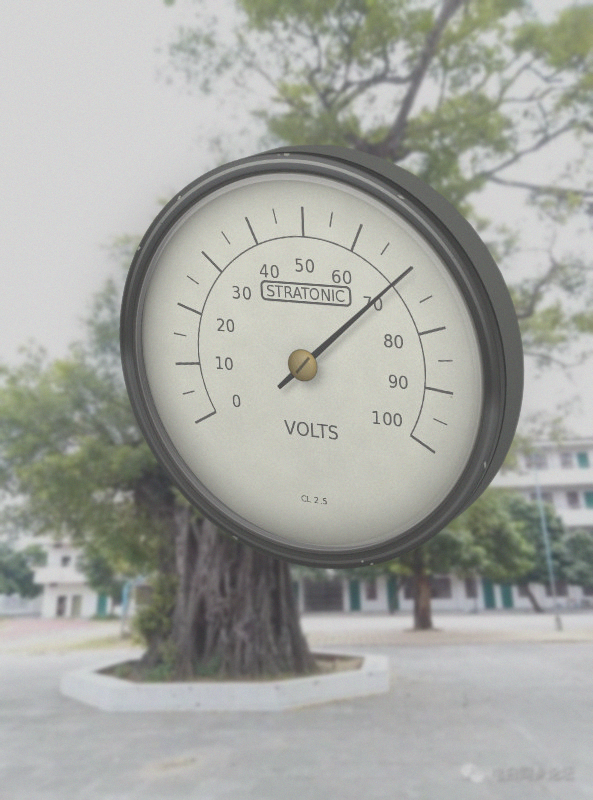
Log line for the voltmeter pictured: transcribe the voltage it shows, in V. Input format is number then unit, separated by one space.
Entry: 70 V
